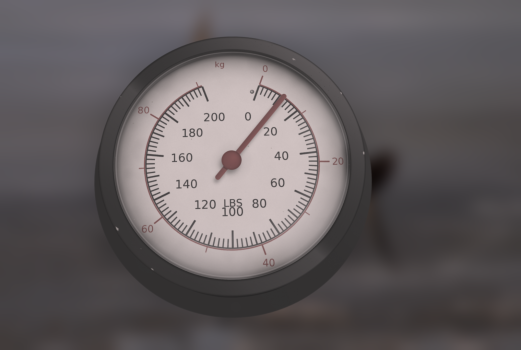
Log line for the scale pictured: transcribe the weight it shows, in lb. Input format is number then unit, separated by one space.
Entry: 12 lb
